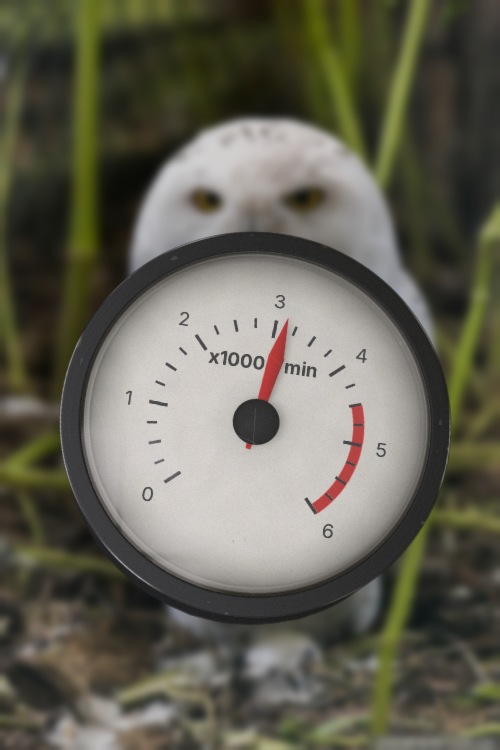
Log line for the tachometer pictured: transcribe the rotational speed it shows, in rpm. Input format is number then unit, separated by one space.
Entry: 3125 rpm
